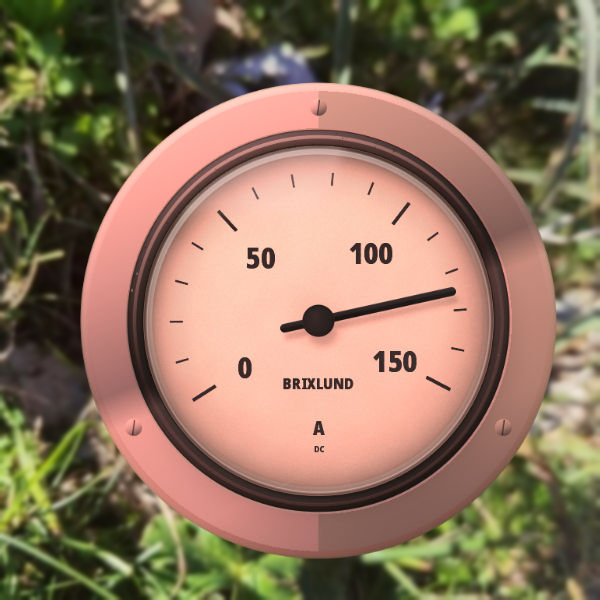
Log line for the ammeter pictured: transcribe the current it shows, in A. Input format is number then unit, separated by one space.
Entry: 125 A
